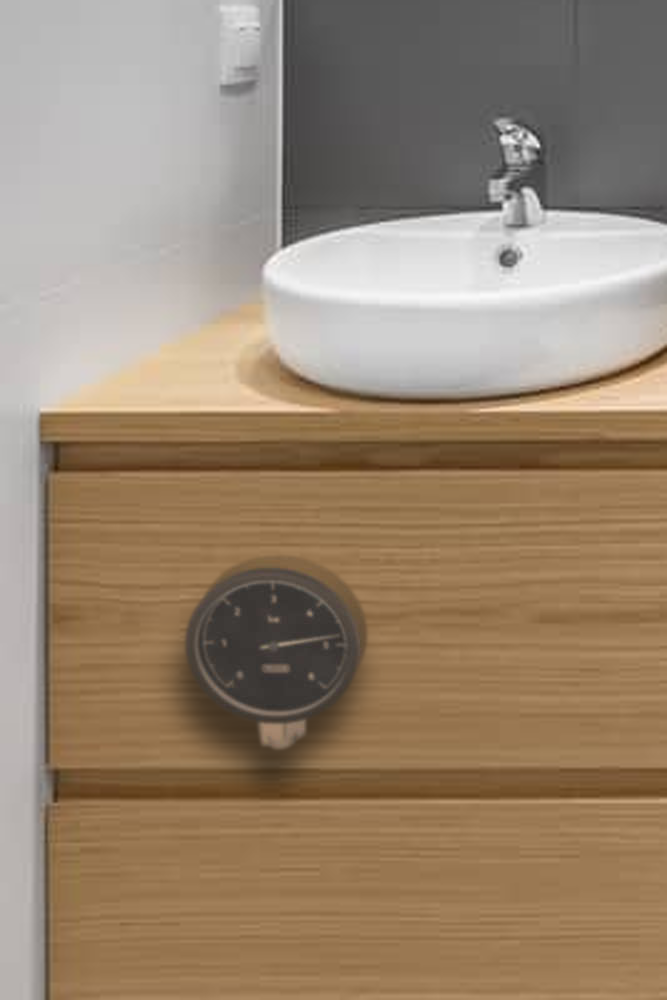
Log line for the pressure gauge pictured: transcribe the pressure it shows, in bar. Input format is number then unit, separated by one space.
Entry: 4.75 bar
